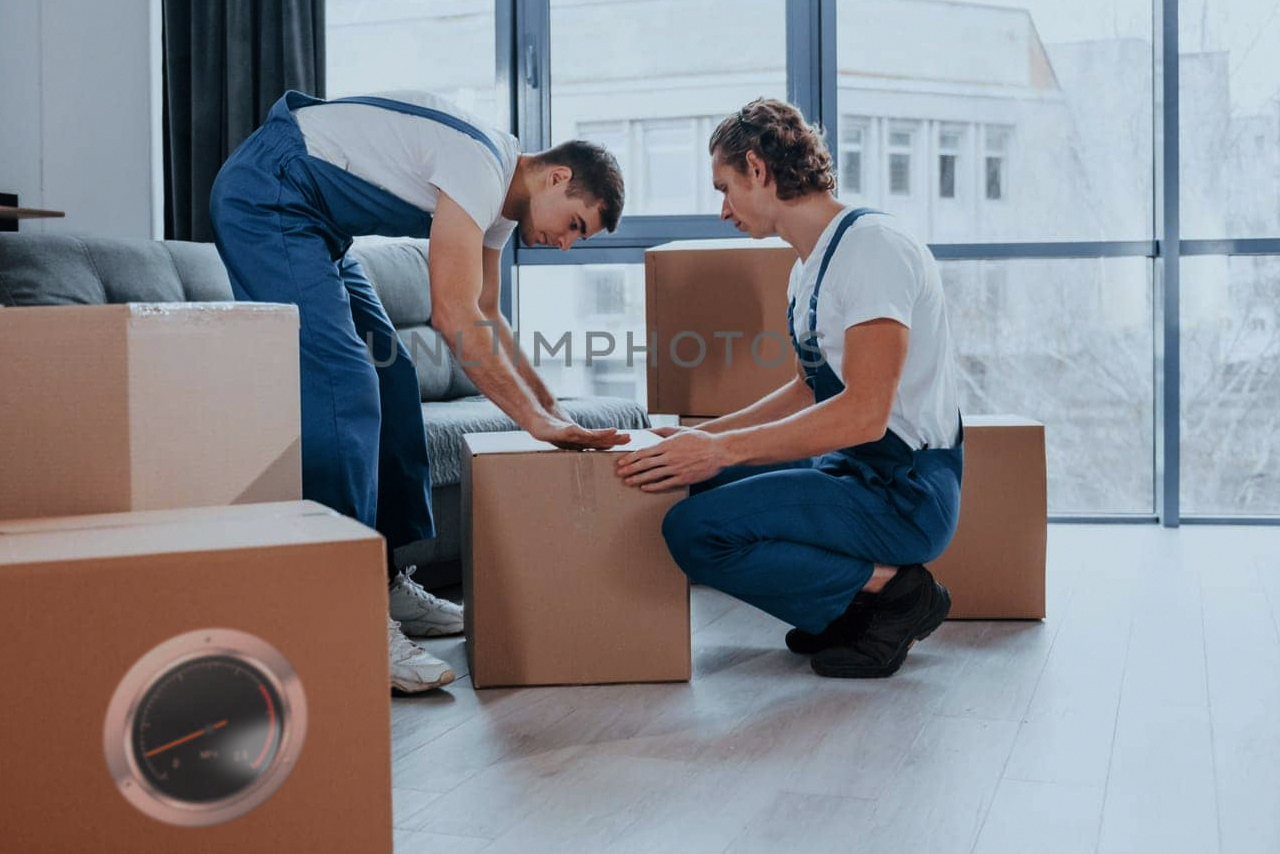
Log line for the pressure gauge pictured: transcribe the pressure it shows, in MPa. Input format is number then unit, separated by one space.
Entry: 0.25 MPa
